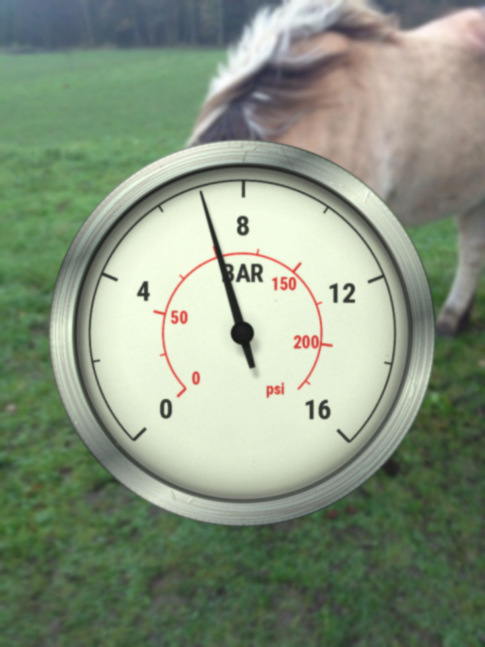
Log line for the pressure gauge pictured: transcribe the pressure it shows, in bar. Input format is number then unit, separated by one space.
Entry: 7 bar
